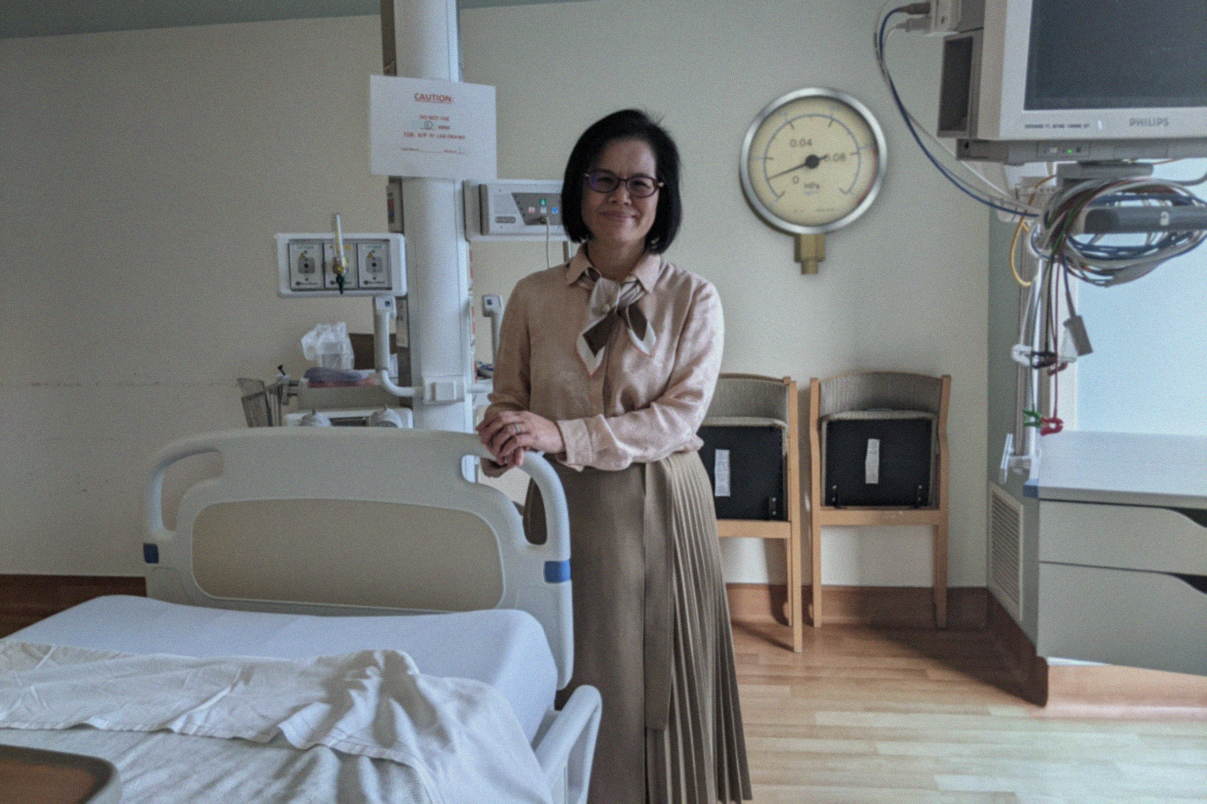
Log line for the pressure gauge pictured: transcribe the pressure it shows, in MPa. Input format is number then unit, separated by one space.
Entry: 0.01 MPa
